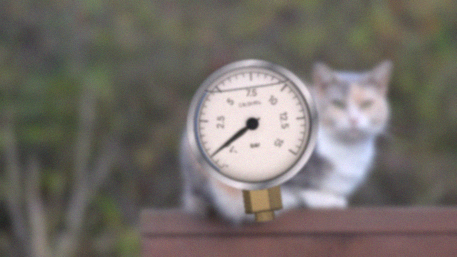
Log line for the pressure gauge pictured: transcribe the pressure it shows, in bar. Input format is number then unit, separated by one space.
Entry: 0 bar
